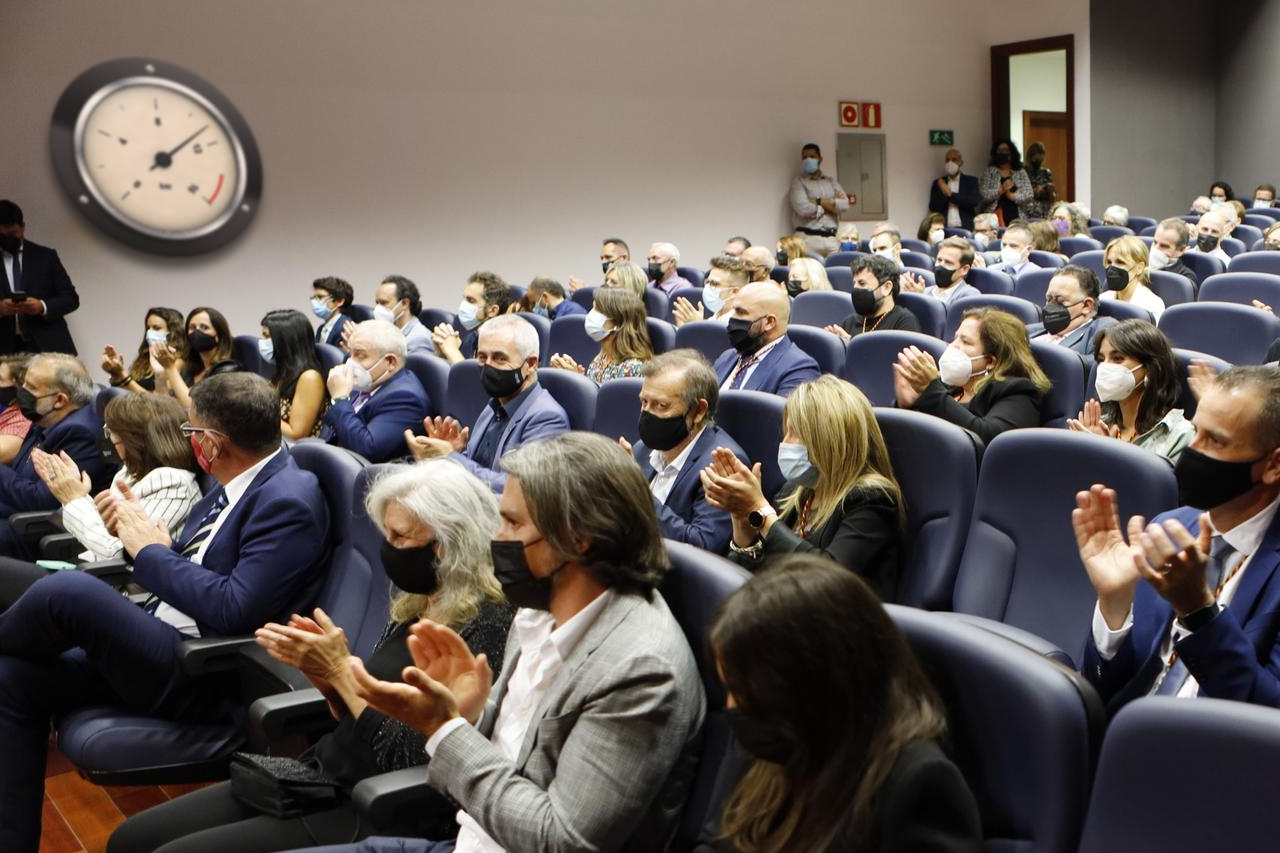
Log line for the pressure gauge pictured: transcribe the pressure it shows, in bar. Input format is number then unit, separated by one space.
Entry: 11 bar
